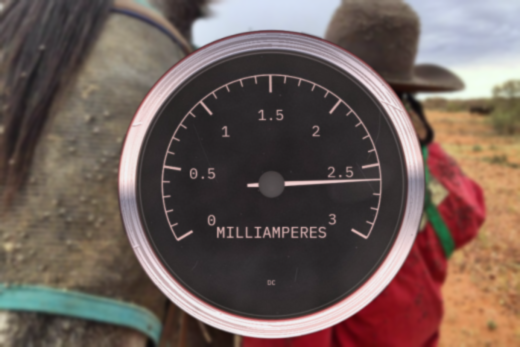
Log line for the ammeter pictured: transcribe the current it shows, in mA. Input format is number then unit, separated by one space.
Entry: 2.6 mA
